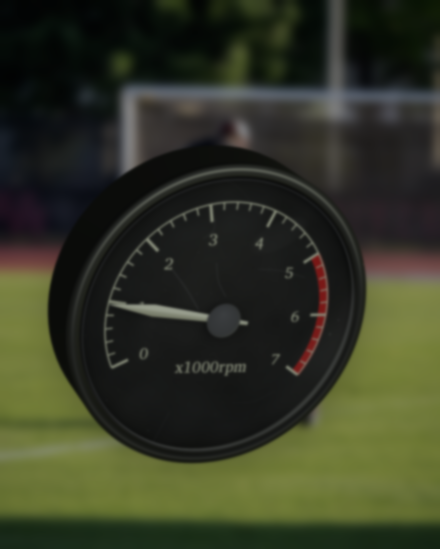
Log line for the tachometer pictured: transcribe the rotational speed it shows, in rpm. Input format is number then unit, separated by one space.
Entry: 1000 rpm
